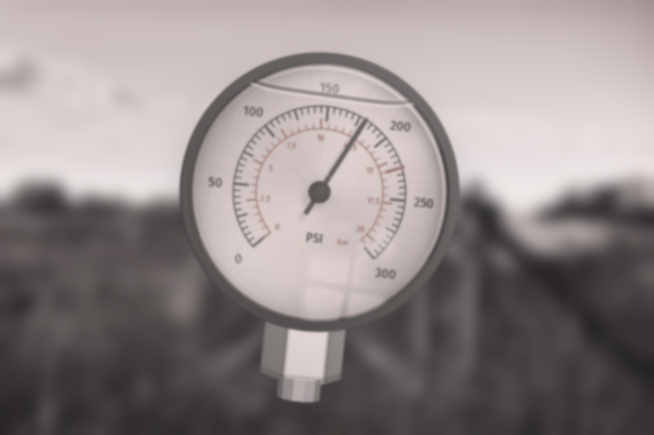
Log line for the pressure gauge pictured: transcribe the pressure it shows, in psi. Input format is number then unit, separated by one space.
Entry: 180 psi
